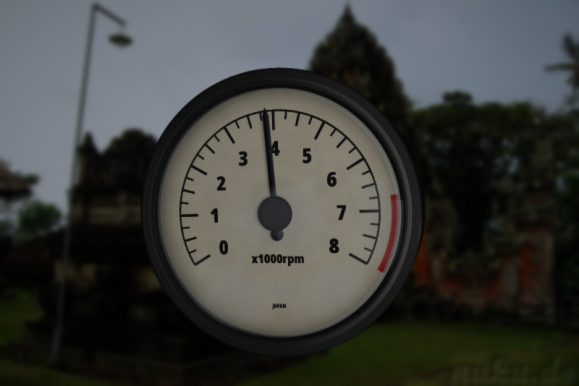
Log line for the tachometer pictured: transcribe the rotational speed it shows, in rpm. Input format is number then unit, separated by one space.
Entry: 3875 rpm
